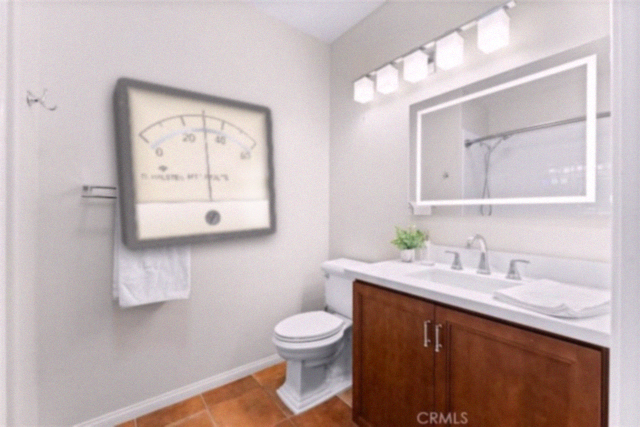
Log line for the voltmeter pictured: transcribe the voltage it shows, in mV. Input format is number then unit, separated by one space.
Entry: 30 mV
